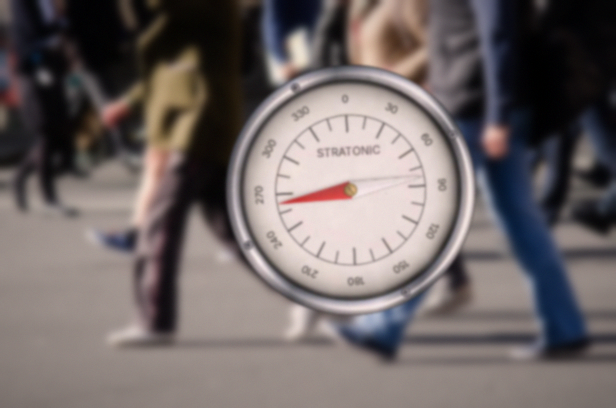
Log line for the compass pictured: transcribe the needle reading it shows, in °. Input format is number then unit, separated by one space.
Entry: 262.5 °
